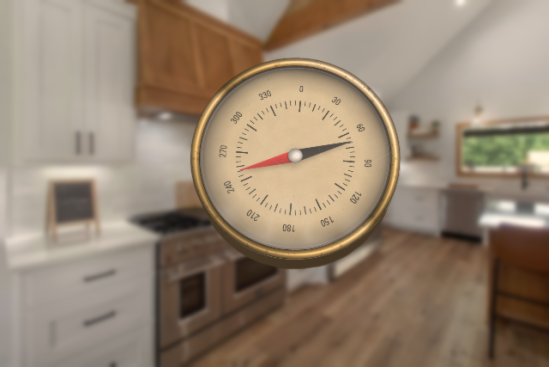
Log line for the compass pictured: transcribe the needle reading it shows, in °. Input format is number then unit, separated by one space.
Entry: 250 °
